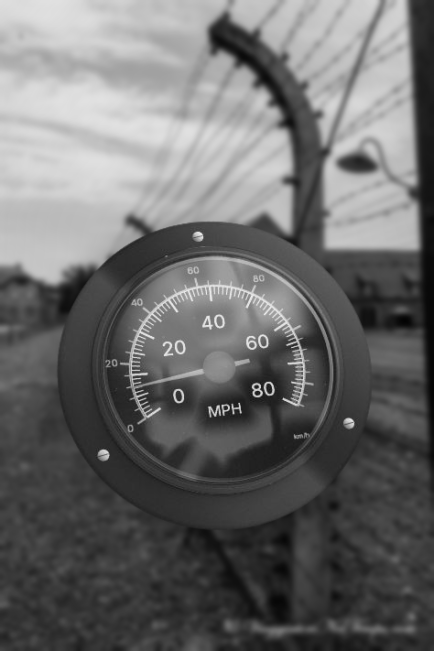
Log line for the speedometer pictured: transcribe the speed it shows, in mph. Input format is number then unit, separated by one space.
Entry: 7 mph
